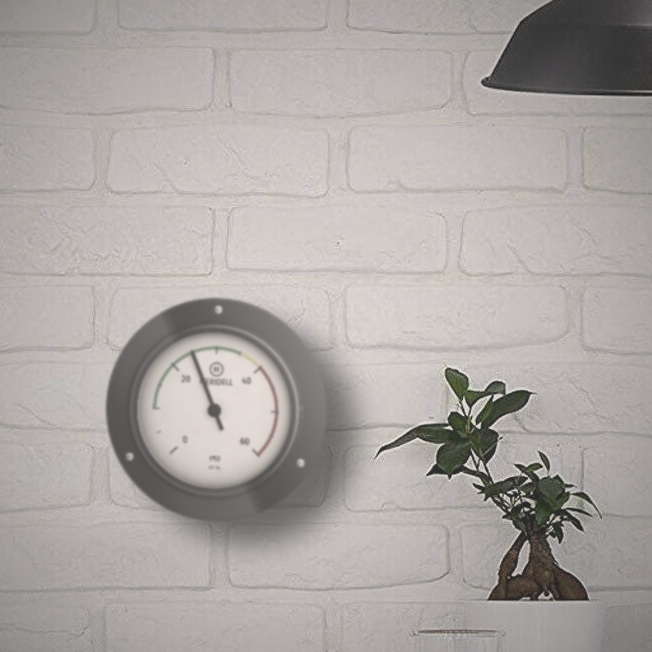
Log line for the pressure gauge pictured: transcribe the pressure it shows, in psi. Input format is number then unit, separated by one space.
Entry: 25 psi
